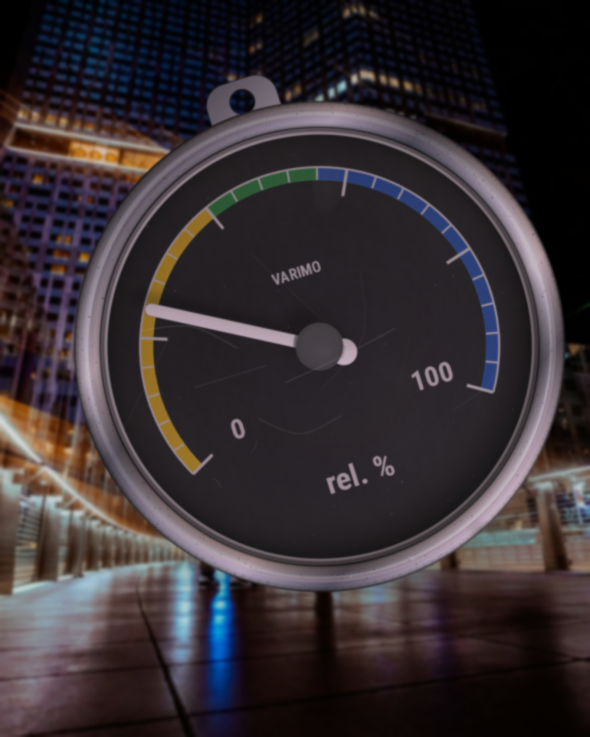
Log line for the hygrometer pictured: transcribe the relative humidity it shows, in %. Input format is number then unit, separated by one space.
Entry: 24 %
